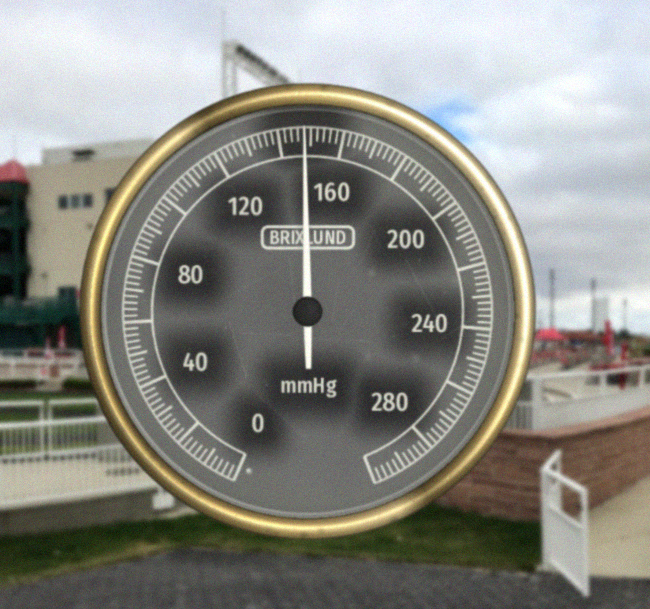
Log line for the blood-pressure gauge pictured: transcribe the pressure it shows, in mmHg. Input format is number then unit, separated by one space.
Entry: 148 mmHg
